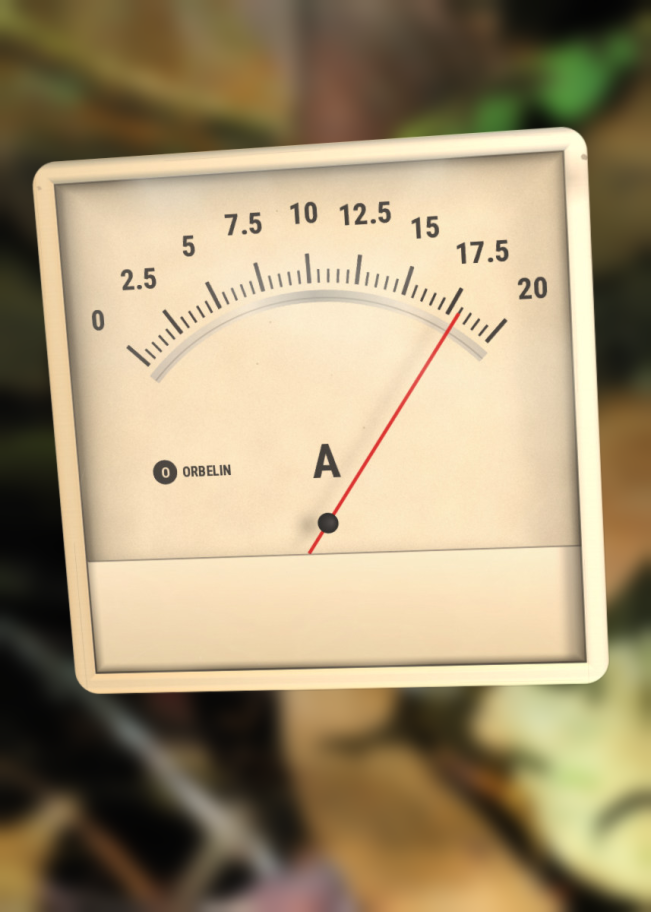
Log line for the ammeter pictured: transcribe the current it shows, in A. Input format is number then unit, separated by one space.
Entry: 18 A
